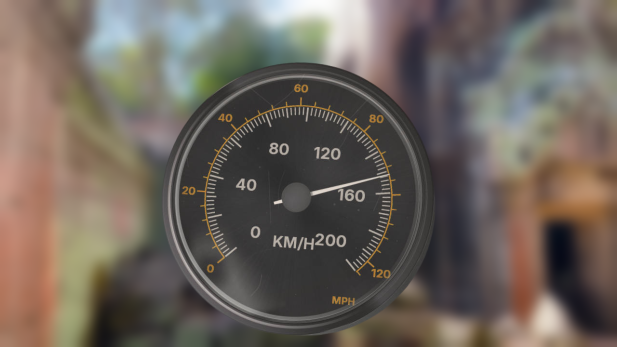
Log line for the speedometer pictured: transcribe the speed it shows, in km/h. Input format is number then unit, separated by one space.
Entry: 152 km/h
